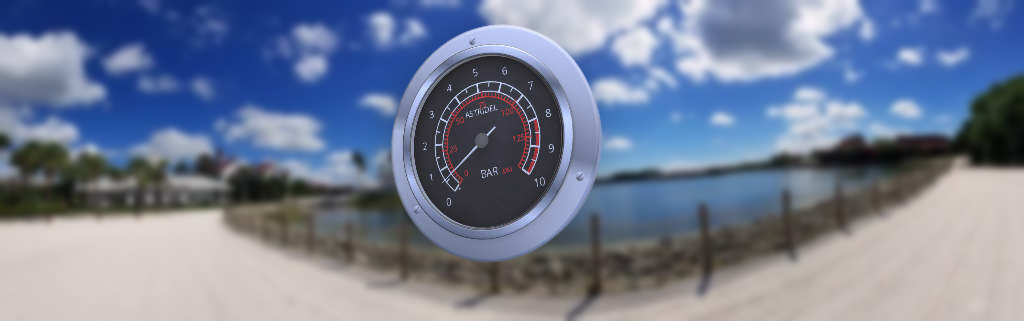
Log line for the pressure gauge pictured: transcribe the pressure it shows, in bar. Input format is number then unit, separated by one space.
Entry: 0.5 bar
